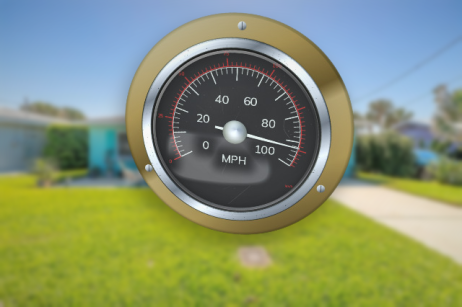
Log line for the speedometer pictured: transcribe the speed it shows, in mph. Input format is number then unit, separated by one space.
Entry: 92 mph
